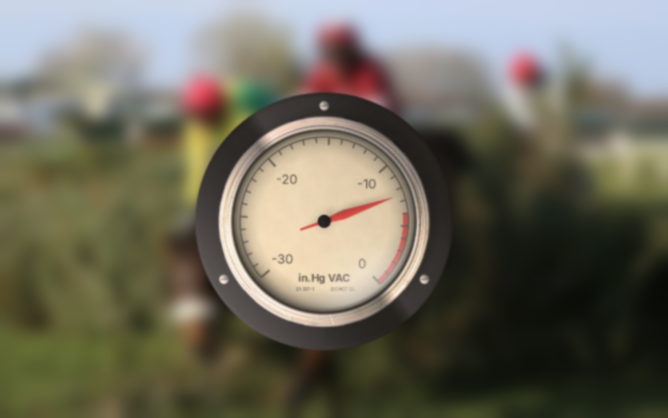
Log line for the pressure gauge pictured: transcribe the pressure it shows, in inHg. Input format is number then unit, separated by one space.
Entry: -7.5 inHg
